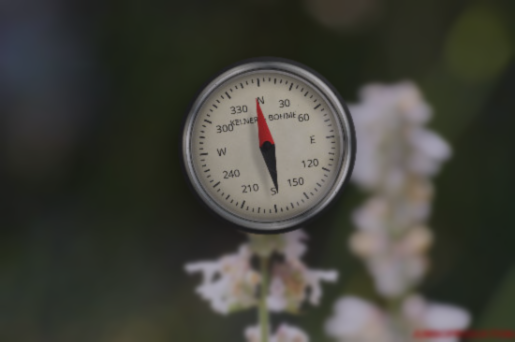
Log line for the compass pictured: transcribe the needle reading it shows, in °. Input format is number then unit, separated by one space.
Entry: 355 °
